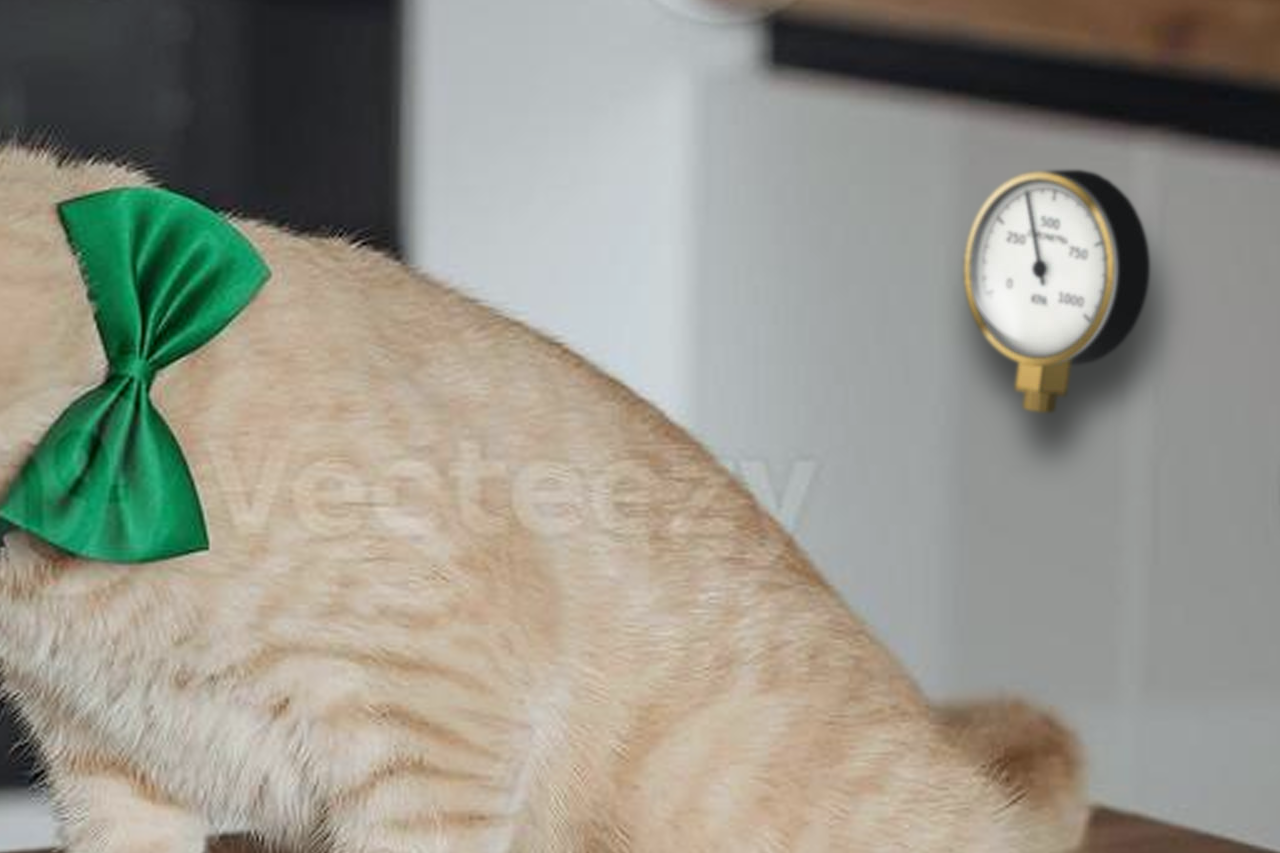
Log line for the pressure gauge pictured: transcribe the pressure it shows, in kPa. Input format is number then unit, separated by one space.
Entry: 400 kPa
